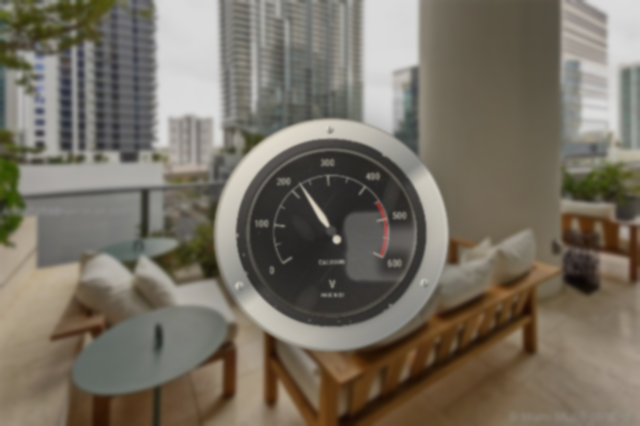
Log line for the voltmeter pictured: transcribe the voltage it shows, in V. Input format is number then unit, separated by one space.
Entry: 225 V
